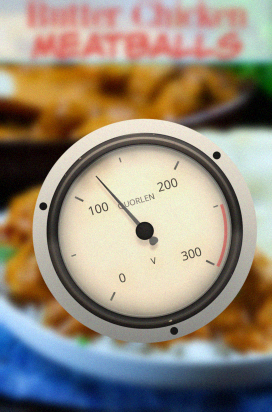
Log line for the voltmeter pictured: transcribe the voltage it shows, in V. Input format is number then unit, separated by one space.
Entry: 125 V
